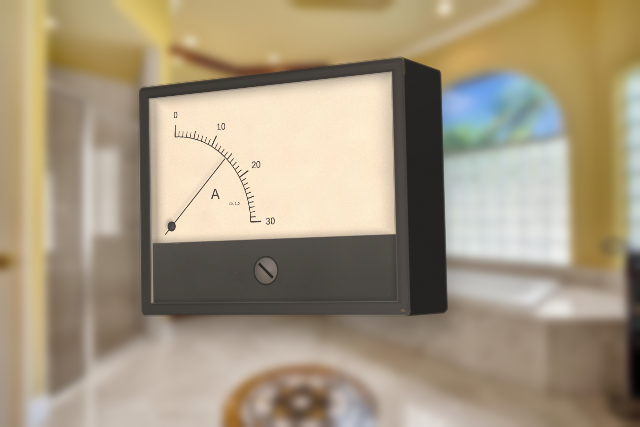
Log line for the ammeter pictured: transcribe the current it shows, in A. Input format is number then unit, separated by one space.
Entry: 15 A
